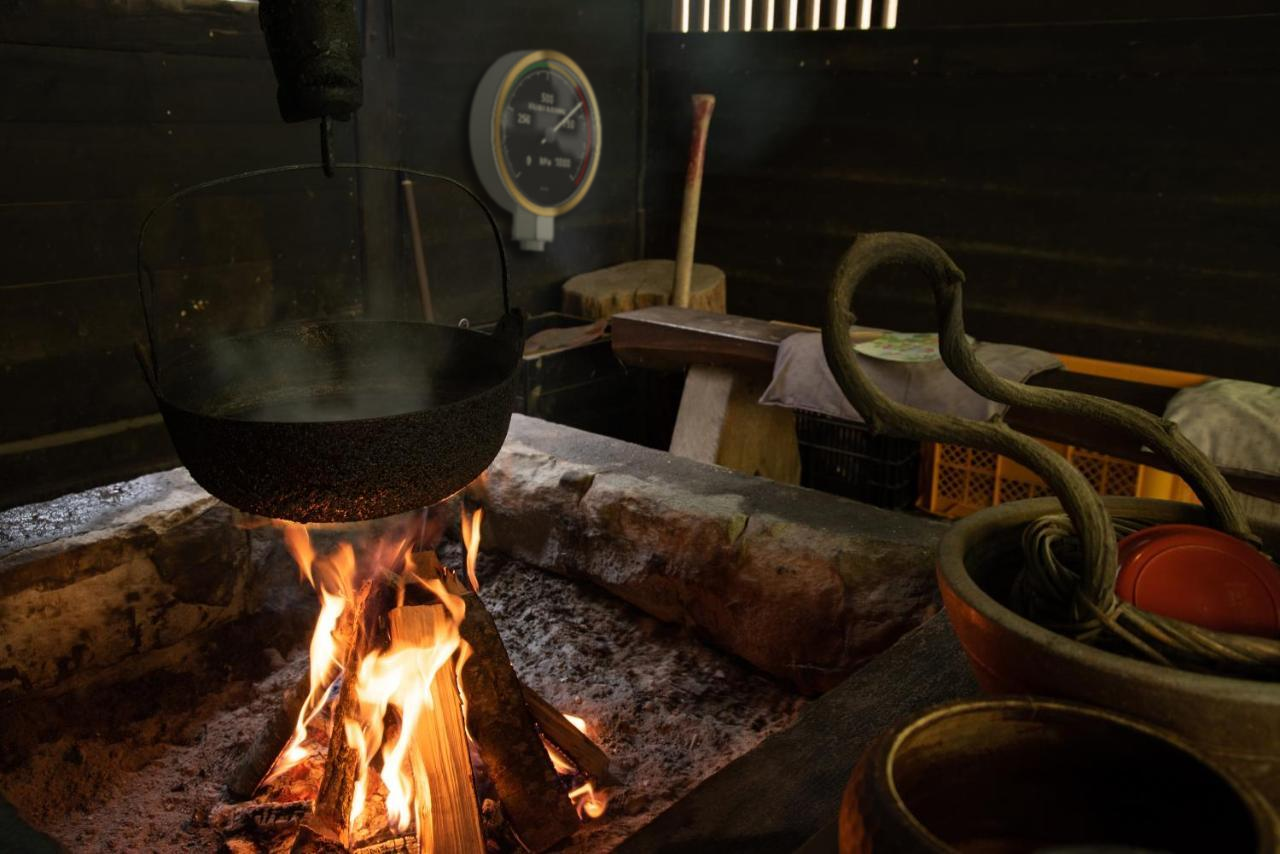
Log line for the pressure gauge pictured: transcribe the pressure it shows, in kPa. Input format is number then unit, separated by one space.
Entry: 700 kPa
